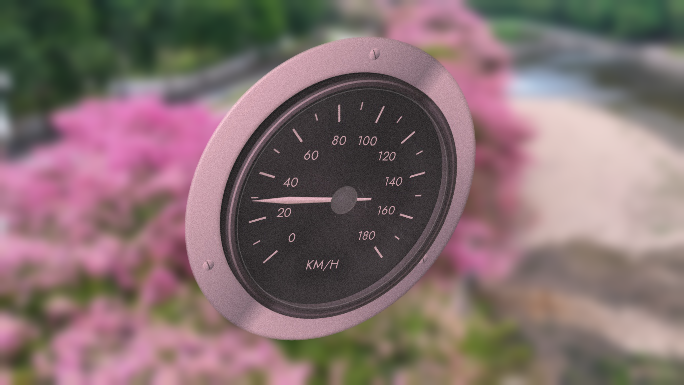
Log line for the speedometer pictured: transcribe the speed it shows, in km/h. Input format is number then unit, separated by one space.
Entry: 30 km/h
